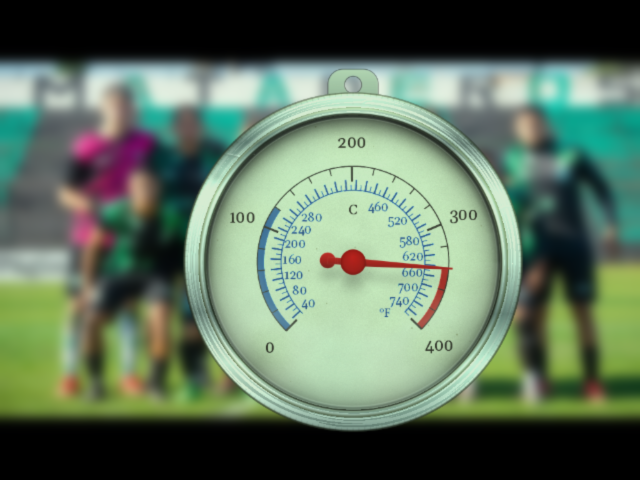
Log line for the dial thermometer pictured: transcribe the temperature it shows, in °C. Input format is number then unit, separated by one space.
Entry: 340 °C
